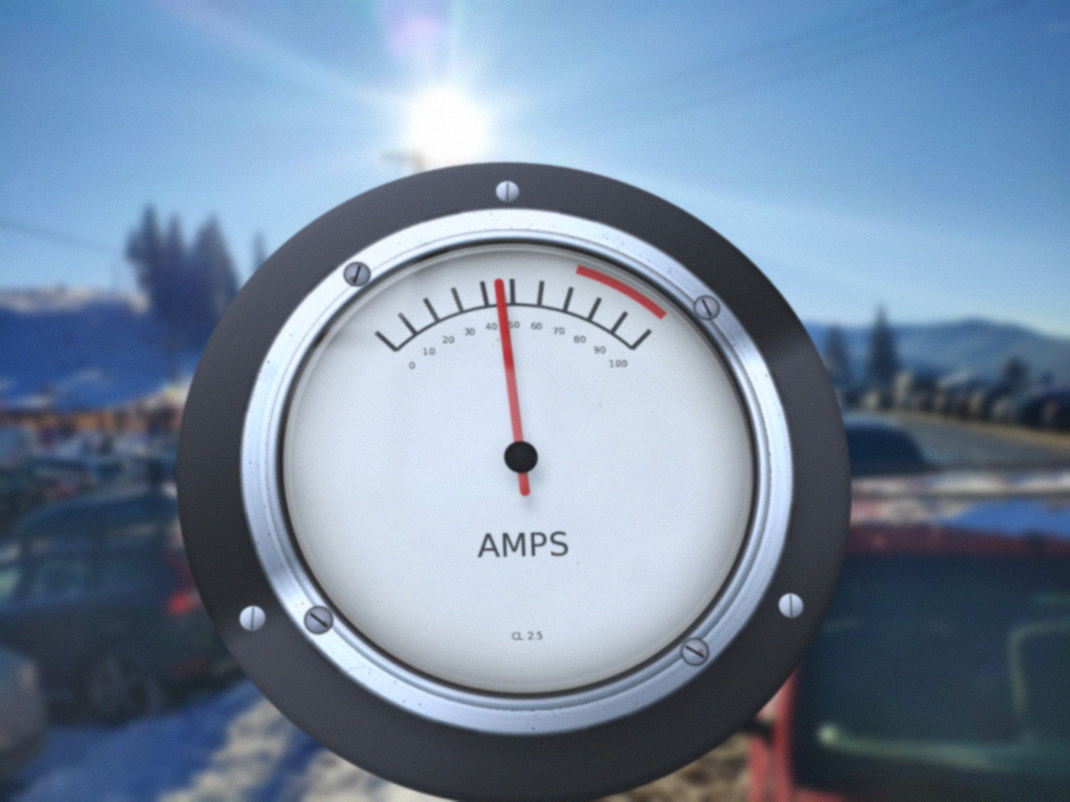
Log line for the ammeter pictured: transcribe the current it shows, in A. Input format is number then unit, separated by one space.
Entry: 45 A
